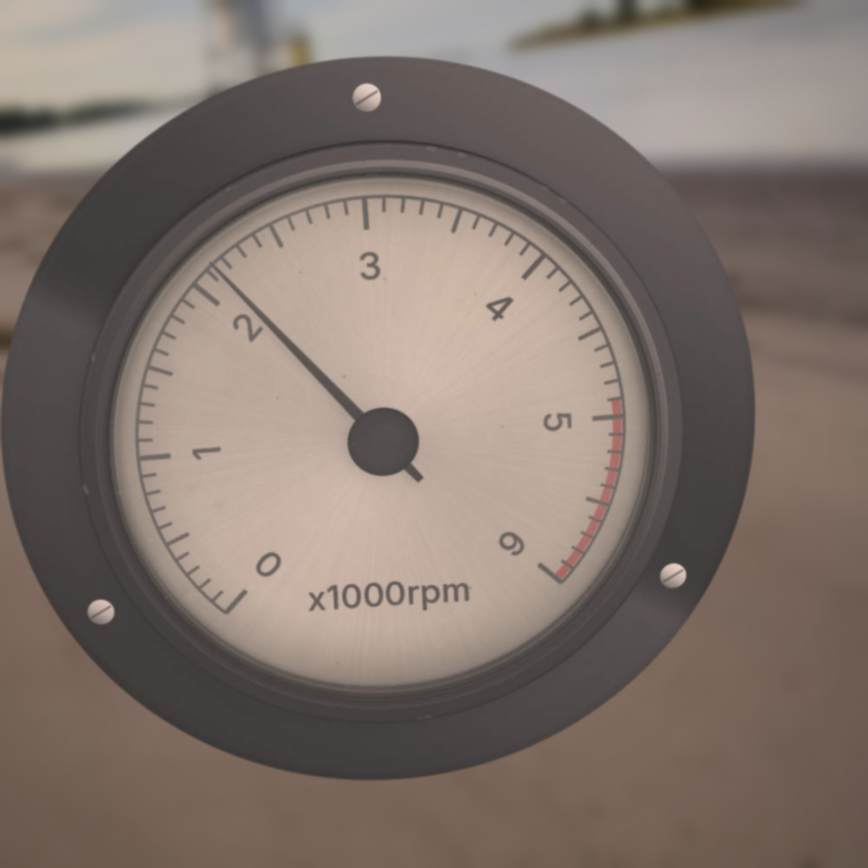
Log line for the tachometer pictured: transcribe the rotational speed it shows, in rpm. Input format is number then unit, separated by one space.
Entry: 2150 rpm
